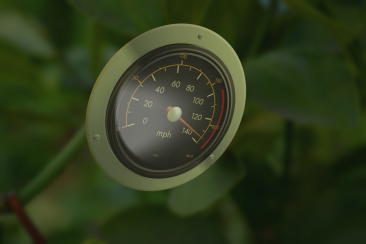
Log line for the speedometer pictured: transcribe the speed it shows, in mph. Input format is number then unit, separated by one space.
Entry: 135 mph
